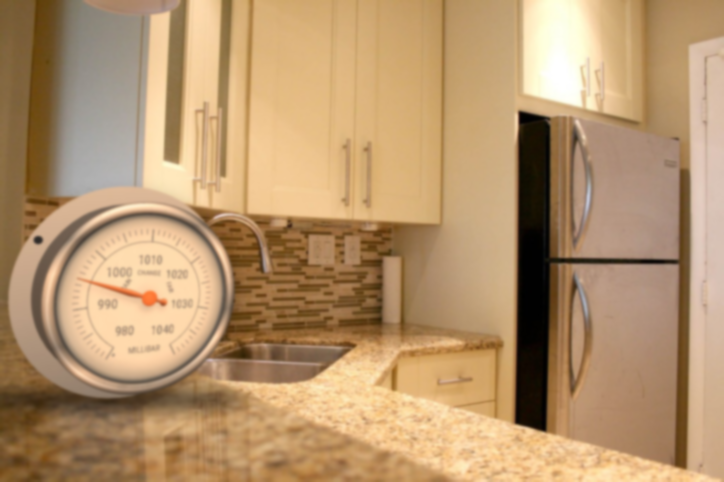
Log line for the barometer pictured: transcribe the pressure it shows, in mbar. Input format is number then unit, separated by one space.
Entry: 995 mbar
